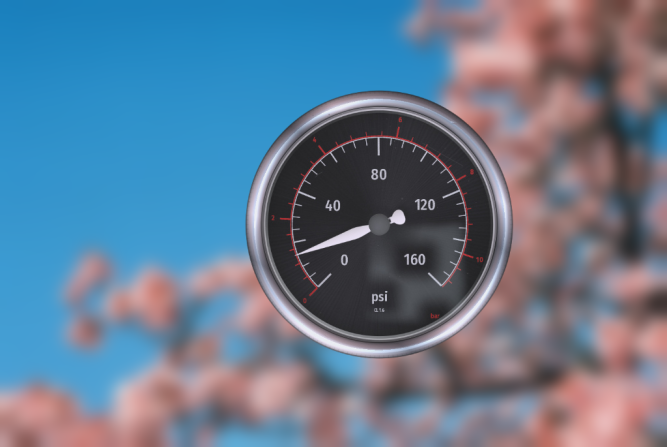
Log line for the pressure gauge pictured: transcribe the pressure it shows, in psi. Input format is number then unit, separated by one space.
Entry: 15 psi
